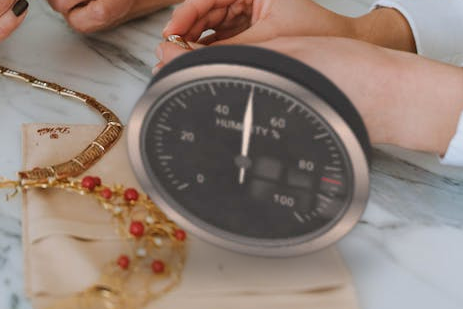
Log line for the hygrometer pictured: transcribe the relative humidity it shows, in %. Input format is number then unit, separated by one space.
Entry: 50 %
